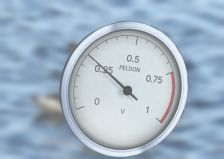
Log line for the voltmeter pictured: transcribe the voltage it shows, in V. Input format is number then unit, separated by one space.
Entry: 0.25 V
